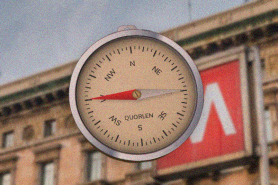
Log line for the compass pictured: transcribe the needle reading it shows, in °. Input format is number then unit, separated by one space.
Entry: 270 °
